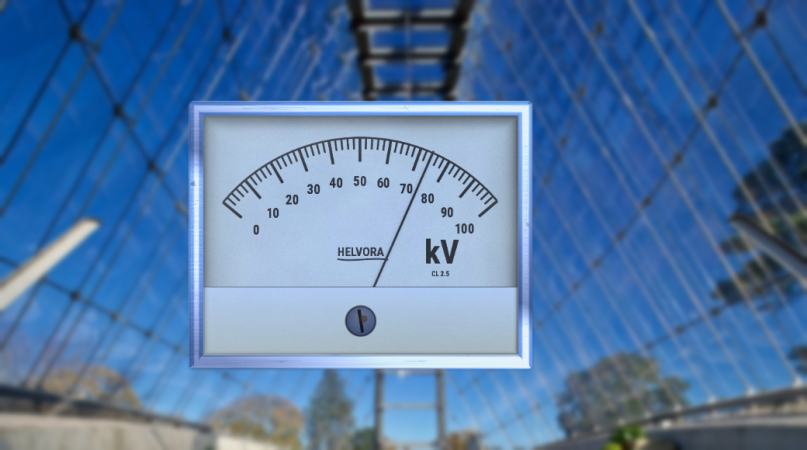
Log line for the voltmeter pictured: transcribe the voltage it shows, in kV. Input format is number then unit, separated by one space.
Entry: 74 kV
